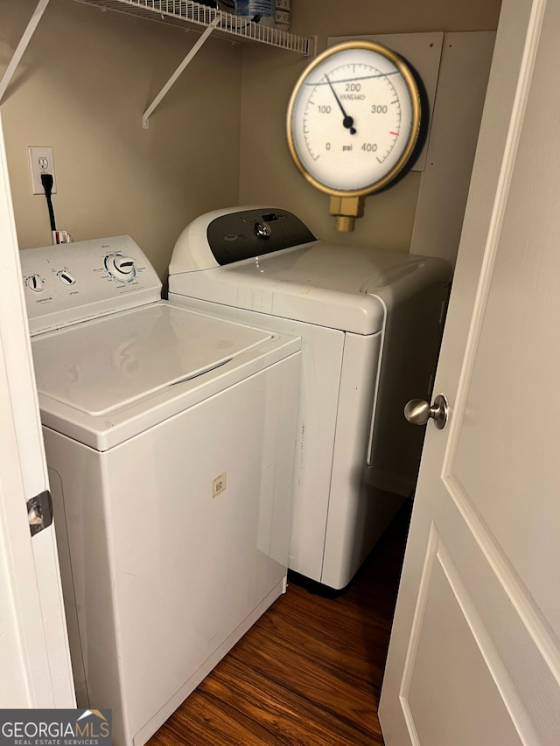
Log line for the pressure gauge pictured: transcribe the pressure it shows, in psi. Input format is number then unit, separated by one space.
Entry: 150 psi
